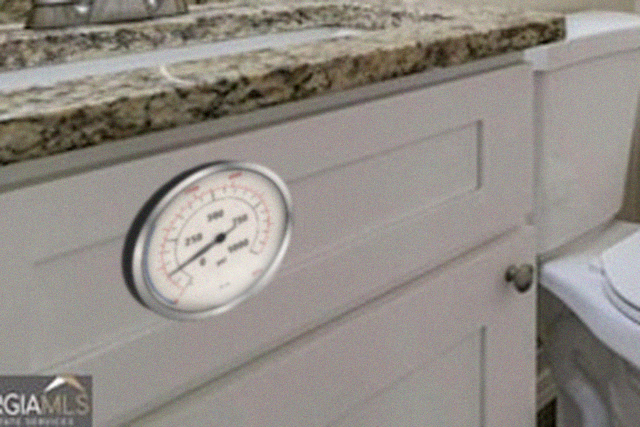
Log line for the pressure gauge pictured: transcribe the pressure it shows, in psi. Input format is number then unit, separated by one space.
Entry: 100 psi
